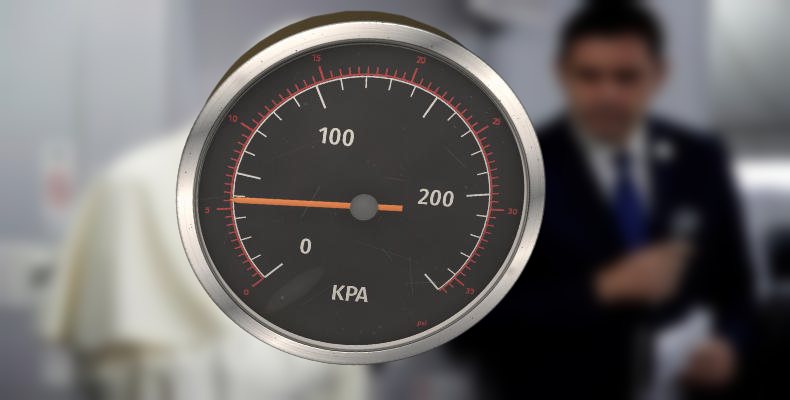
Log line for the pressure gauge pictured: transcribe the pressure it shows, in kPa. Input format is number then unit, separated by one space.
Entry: 40 kPa
